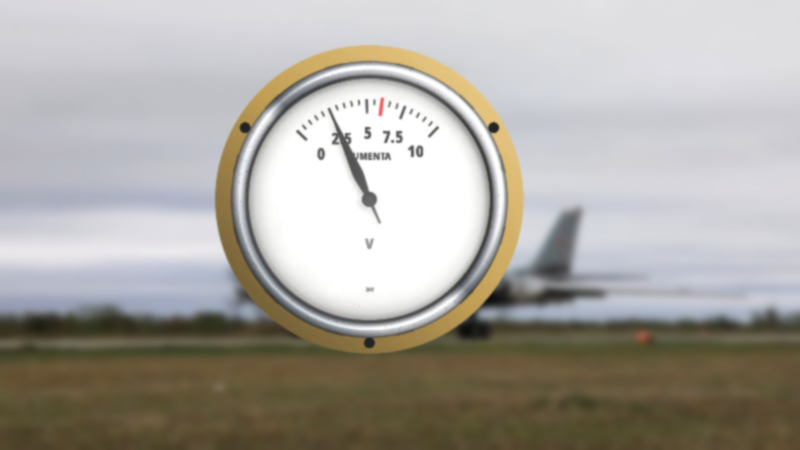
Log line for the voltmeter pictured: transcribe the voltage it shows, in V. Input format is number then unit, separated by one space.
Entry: 2.5 V
